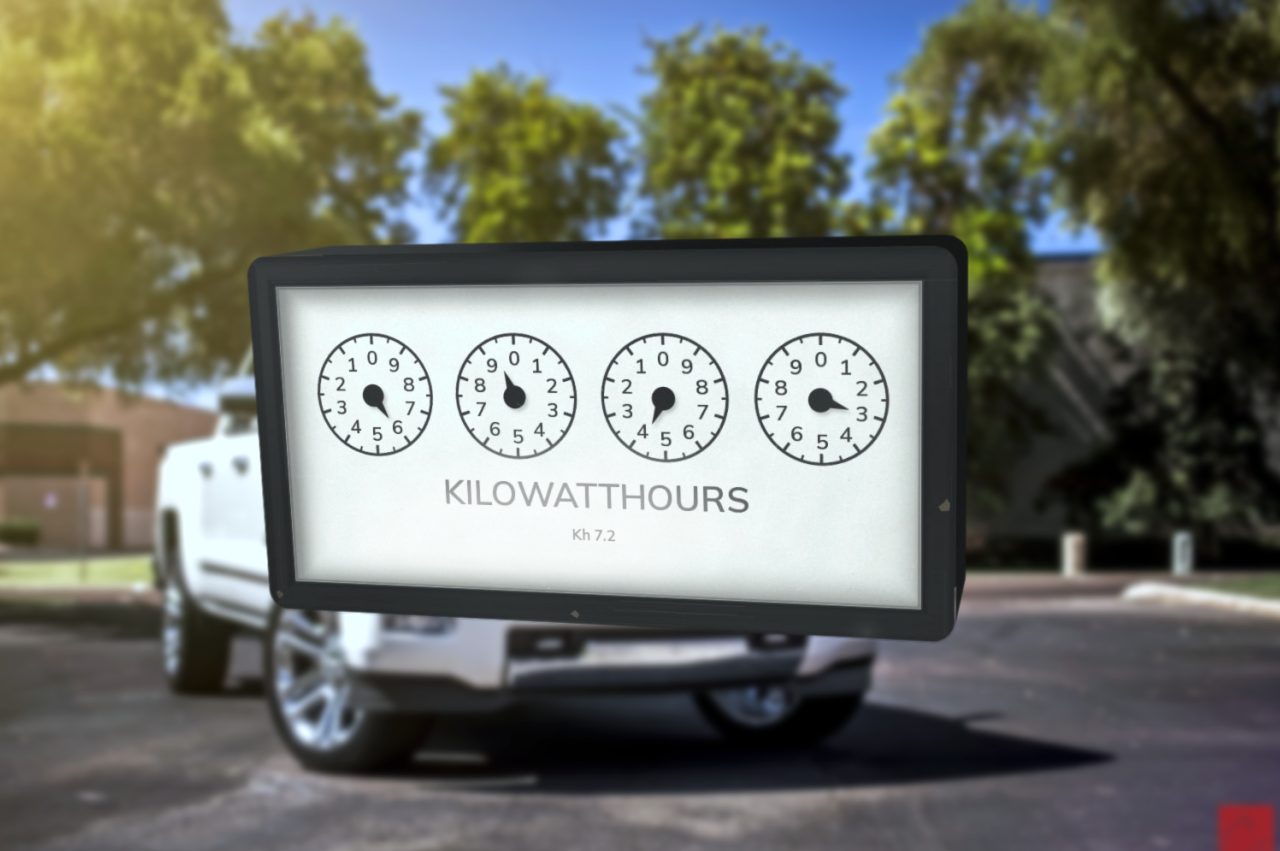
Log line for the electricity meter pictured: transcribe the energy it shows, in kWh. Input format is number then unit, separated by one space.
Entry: 5943 kWh
